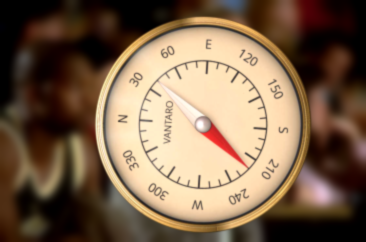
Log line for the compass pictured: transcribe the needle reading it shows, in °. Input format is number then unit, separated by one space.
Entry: 220 °
